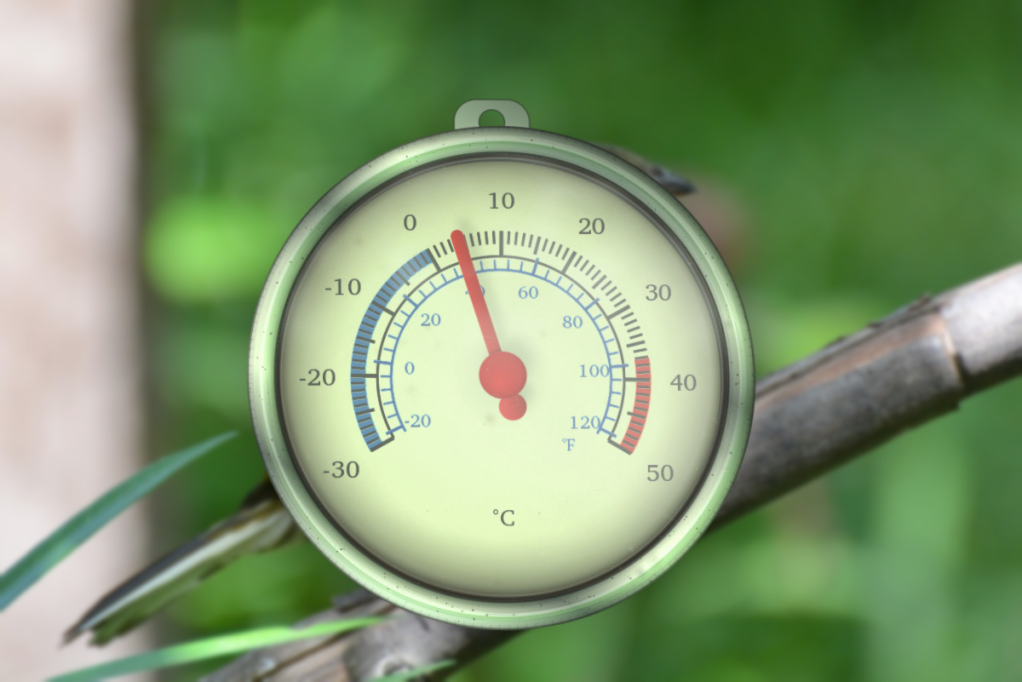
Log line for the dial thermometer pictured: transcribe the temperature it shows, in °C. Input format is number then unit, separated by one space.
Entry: 4 °C
